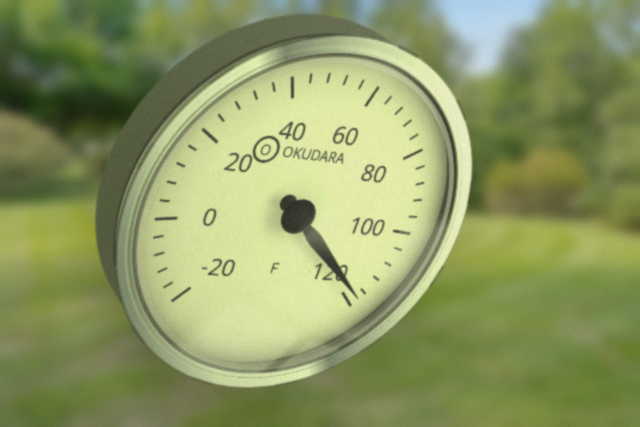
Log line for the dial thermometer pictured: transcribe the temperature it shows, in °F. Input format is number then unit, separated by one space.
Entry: 118 °F
